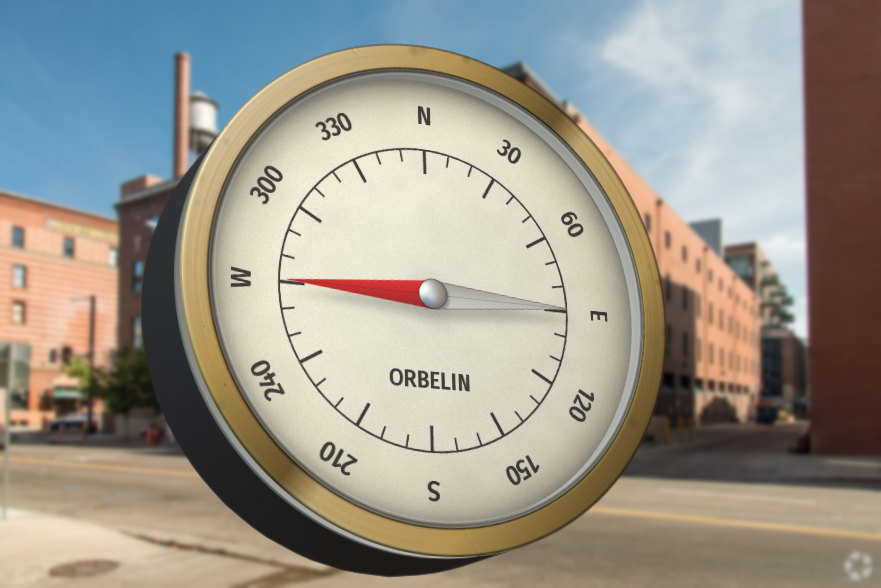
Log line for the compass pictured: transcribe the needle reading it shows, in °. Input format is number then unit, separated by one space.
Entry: 270 °
